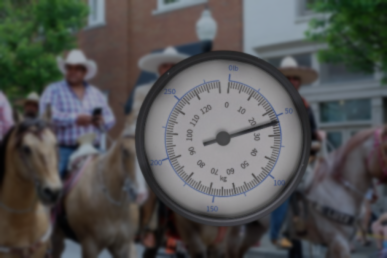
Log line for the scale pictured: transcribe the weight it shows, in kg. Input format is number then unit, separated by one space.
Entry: 25 kg
